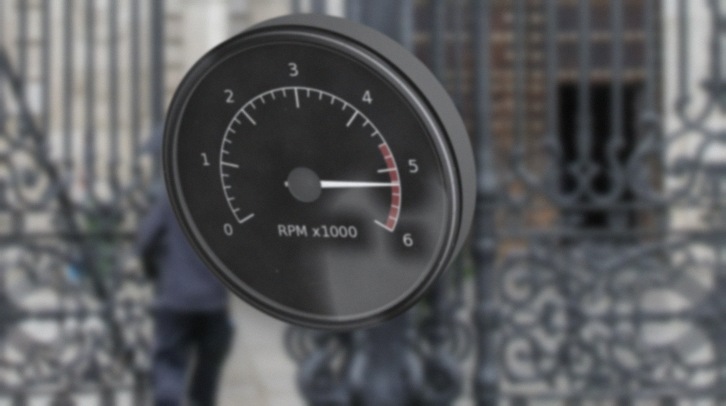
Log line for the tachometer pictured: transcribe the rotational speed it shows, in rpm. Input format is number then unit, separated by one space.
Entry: 5200 rpm
